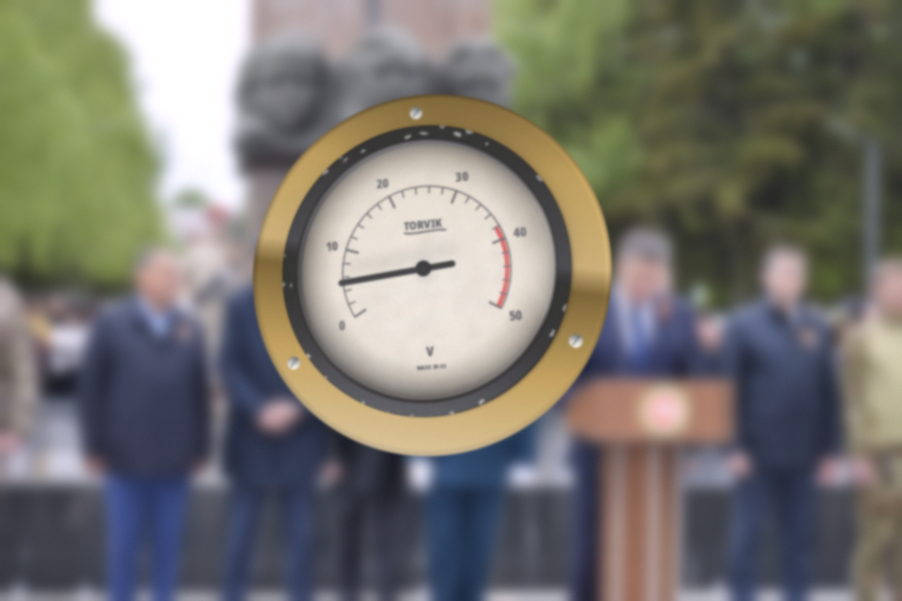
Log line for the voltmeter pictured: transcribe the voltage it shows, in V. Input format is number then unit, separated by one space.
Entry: 5 V
